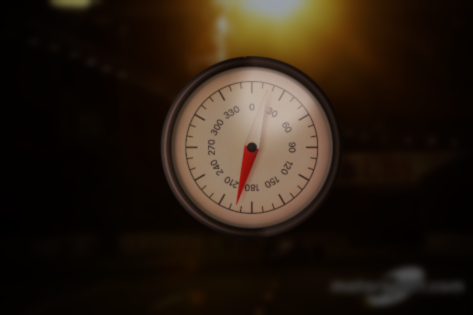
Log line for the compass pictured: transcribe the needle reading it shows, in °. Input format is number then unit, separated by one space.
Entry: 195 °
